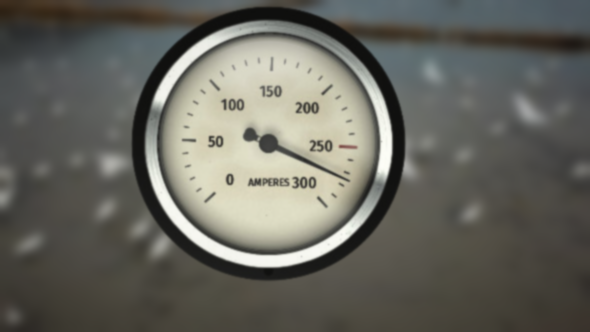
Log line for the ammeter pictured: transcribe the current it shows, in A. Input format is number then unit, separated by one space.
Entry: 275 A
